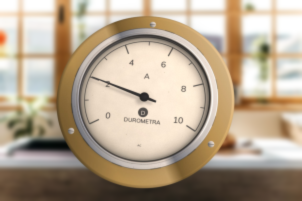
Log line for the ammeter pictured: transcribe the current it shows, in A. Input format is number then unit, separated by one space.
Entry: 2 A
